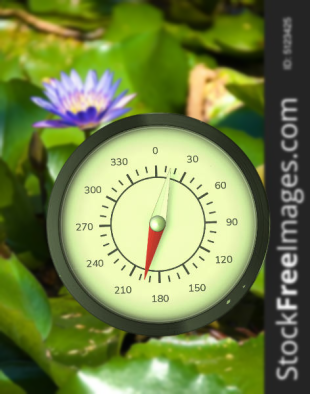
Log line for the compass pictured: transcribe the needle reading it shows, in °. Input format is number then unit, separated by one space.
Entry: 195 °
